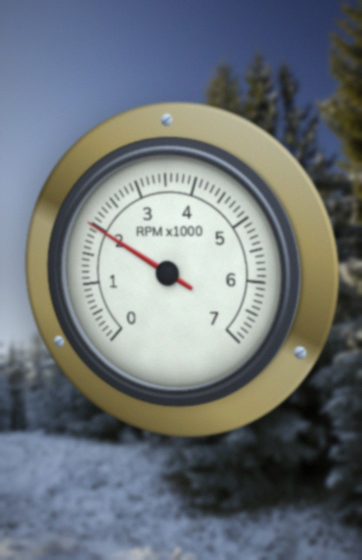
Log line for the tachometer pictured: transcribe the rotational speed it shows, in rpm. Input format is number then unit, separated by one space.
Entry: 2000 rpm
